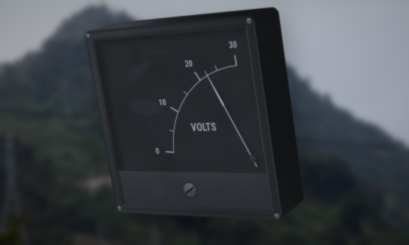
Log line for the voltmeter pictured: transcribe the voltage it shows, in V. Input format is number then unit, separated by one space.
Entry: 22.5 V
